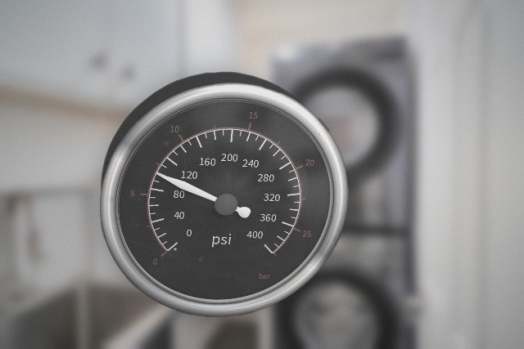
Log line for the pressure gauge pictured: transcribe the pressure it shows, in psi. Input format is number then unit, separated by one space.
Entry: 100 psi
